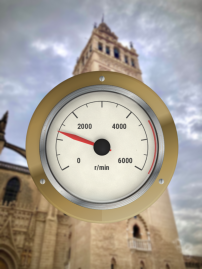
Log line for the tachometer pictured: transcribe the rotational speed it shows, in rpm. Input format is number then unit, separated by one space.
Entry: 1250 rpm
